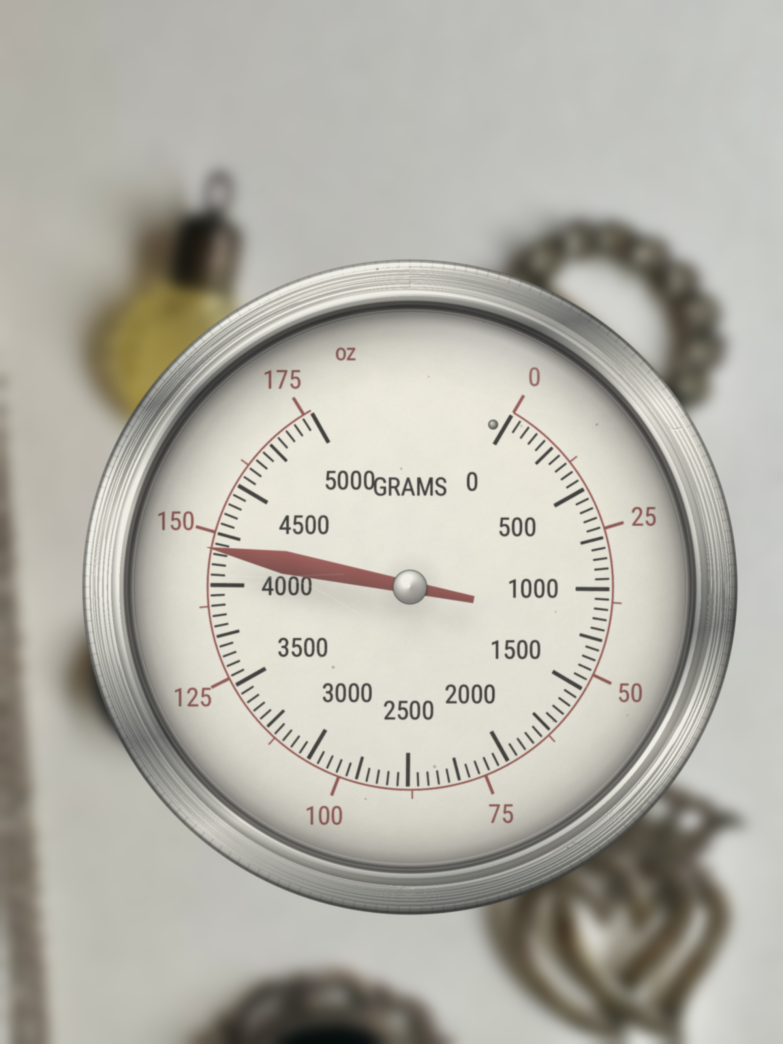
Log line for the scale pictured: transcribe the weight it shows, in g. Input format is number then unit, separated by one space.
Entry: 4175 g
